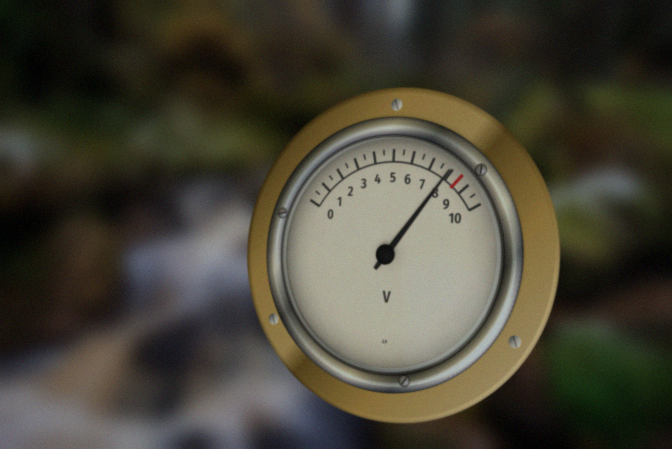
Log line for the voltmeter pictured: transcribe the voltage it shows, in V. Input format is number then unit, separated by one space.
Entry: 8 V
